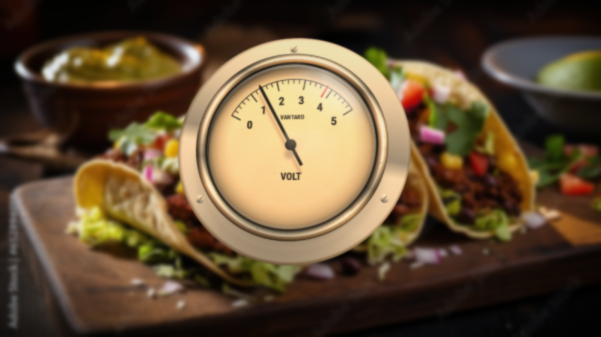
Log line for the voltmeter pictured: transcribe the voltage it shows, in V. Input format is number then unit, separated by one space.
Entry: 1.4 V
